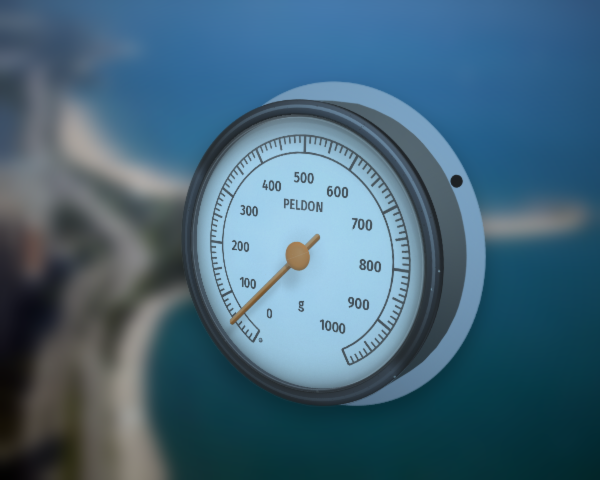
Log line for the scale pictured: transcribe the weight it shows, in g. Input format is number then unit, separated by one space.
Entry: 50 g
